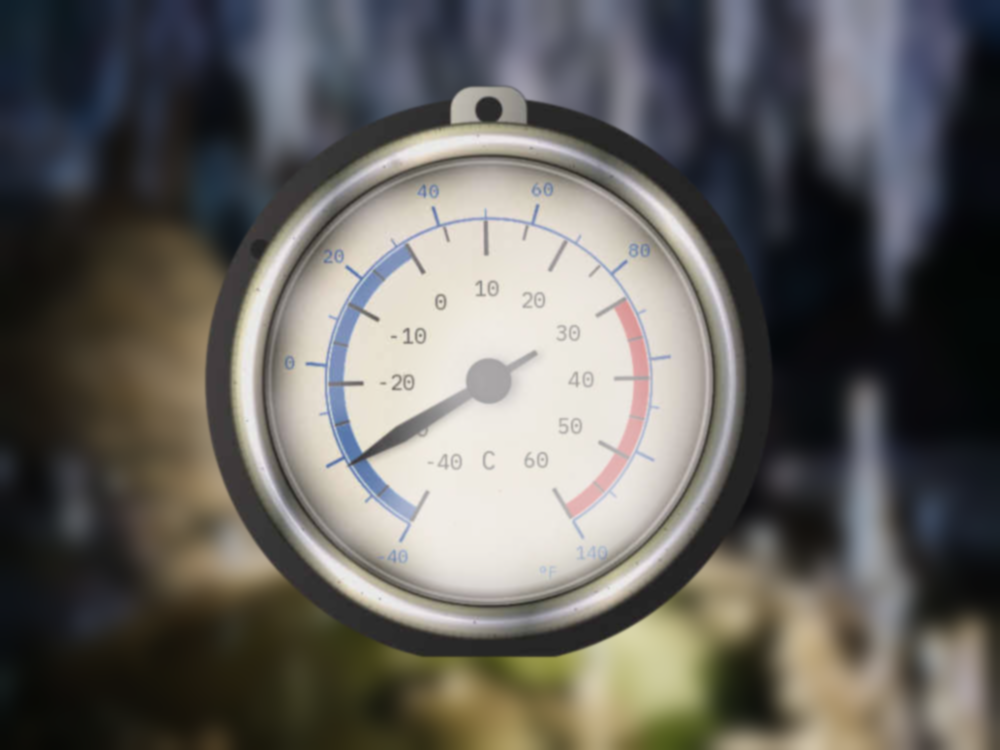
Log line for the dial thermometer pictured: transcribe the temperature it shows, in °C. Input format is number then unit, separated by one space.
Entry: -30 °C
